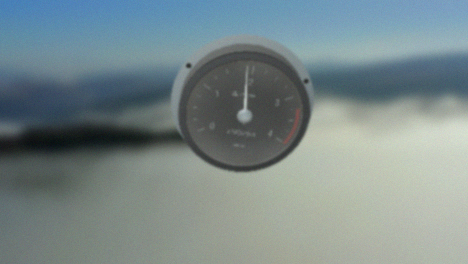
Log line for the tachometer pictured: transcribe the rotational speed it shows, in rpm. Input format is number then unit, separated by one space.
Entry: 1875 rpm
